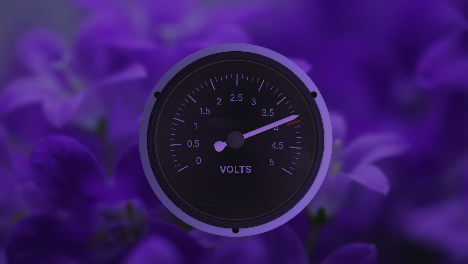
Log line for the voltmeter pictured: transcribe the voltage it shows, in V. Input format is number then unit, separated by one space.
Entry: 3.9 V
